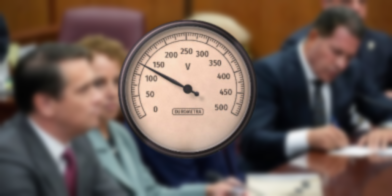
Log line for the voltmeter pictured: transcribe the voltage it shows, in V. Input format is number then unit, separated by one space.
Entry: 125 V
